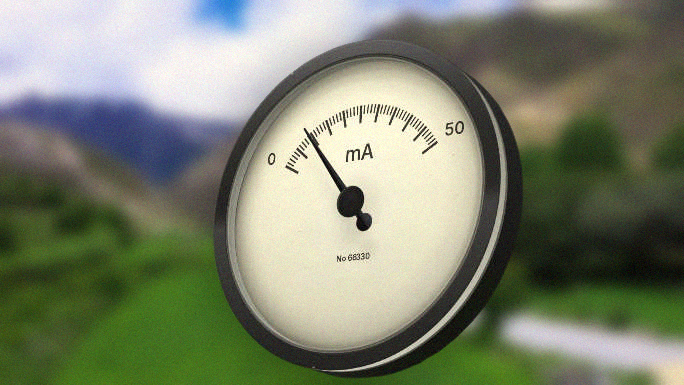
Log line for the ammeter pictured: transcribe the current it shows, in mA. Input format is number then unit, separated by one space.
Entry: 10 mA
